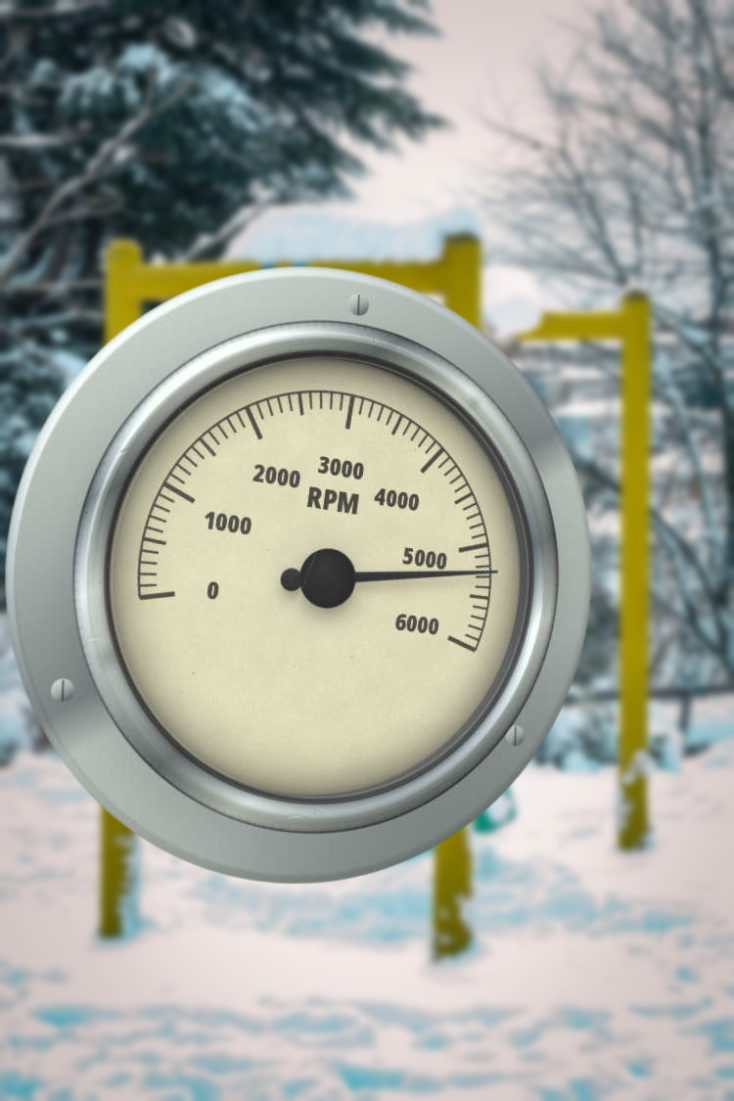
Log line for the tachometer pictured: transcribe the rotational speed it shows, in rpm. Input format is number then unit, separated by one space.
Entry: 5250 rpm
